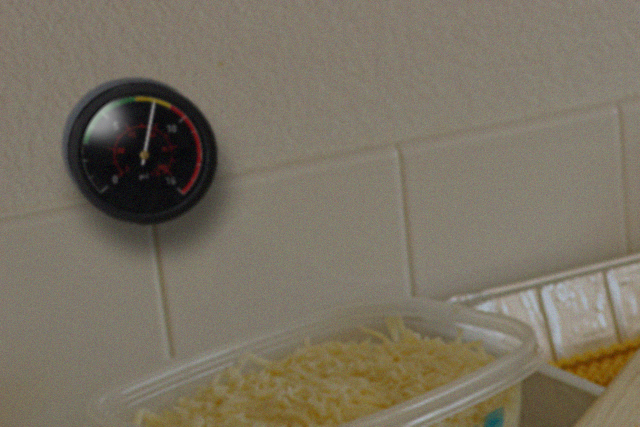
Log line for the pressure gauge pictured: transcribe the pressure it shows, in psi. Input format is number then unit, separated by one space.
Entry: 8 psi
